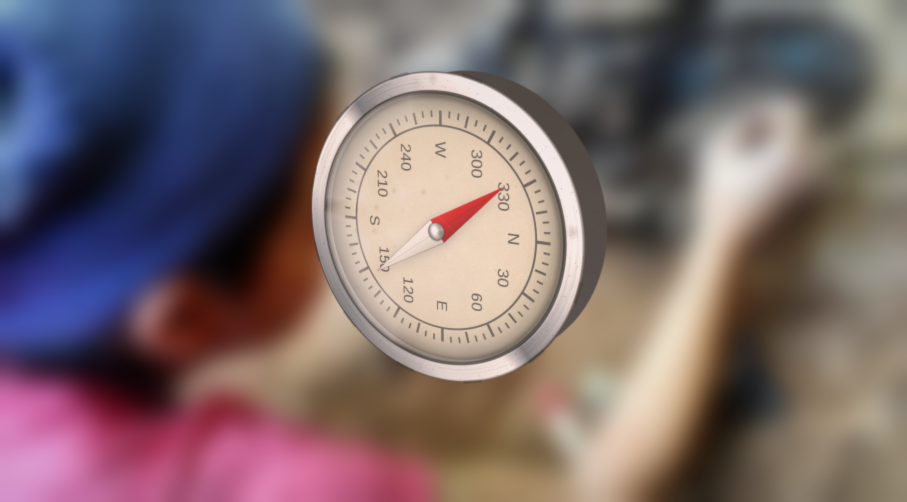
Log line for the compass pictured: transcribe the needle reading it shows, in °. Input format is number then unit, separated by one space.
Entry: 325 °
